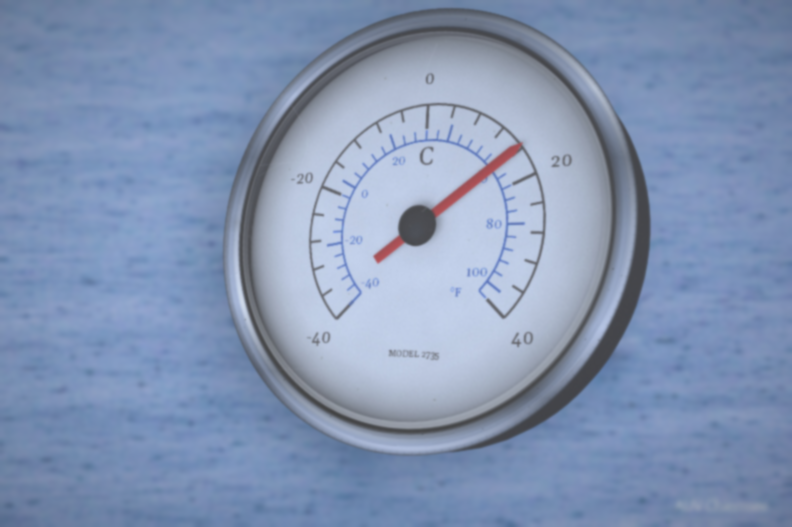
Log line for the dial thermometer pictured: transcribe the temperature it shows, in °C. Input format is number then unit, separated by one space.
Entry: 16 °C
